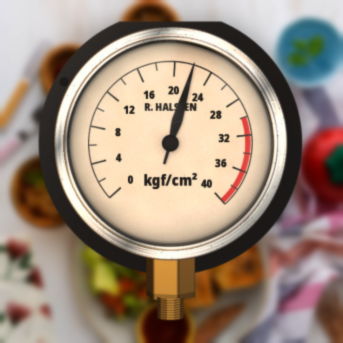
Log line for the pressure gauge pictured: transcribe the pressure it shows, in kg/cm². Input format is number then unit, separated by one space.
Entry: 22 kg/cm²
